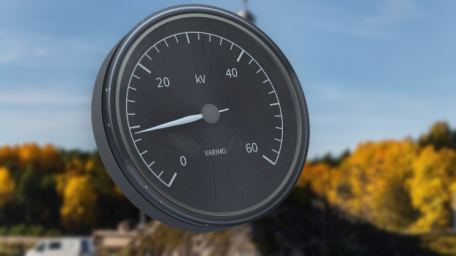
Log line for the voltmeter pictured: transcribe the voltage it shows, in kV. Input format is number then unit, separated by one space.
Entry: 9 kV
